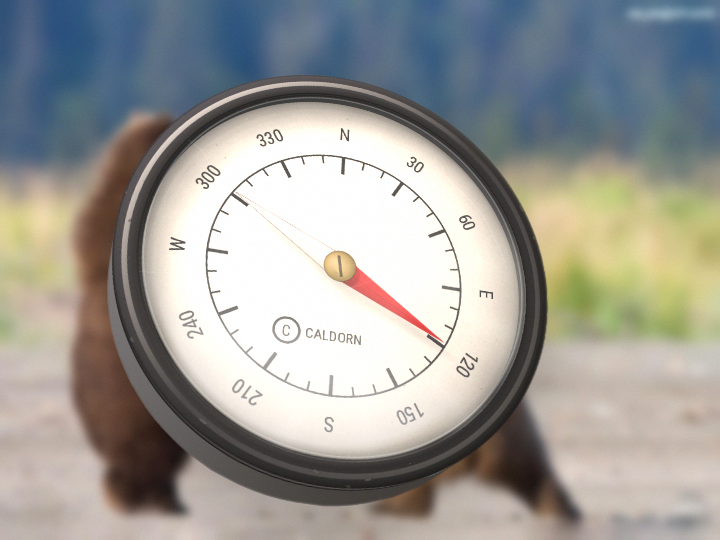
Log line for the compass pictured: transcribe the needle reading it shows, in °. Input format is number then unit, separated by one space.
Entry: 120 °
